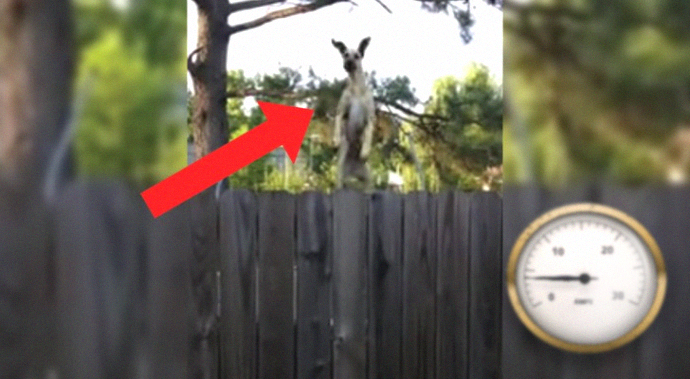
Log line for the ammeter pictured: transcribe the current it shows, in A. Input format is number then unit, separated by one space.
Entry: 4 A
